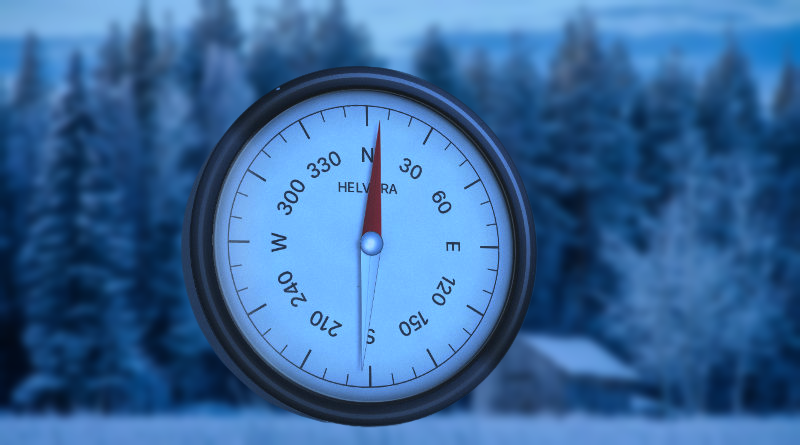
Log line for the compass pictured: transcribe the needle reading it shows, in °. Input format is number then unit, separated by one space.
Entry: 5 °
